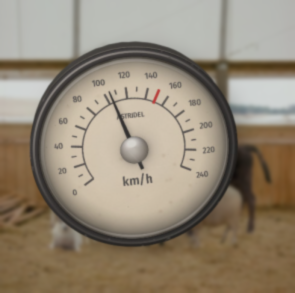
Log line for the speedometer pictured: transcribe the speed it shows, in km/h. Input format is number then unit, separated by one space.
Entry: 105 km/h
